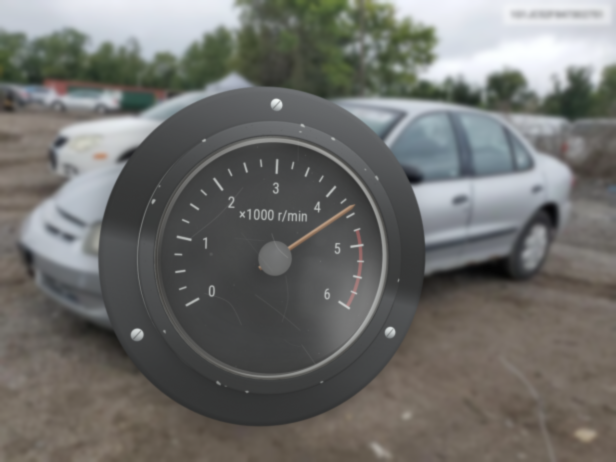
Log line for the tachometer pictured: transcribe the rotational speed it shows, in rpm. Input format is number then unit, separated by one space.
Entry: 4375 rpm
